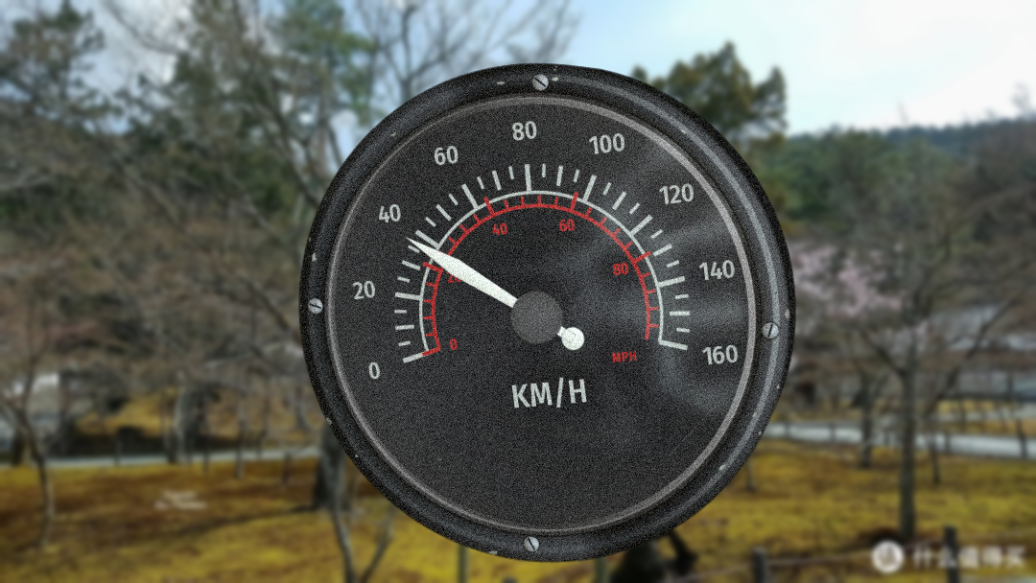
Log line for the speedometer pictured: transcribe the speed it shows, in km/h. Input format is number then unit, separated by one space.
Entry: 37.5 km/h
